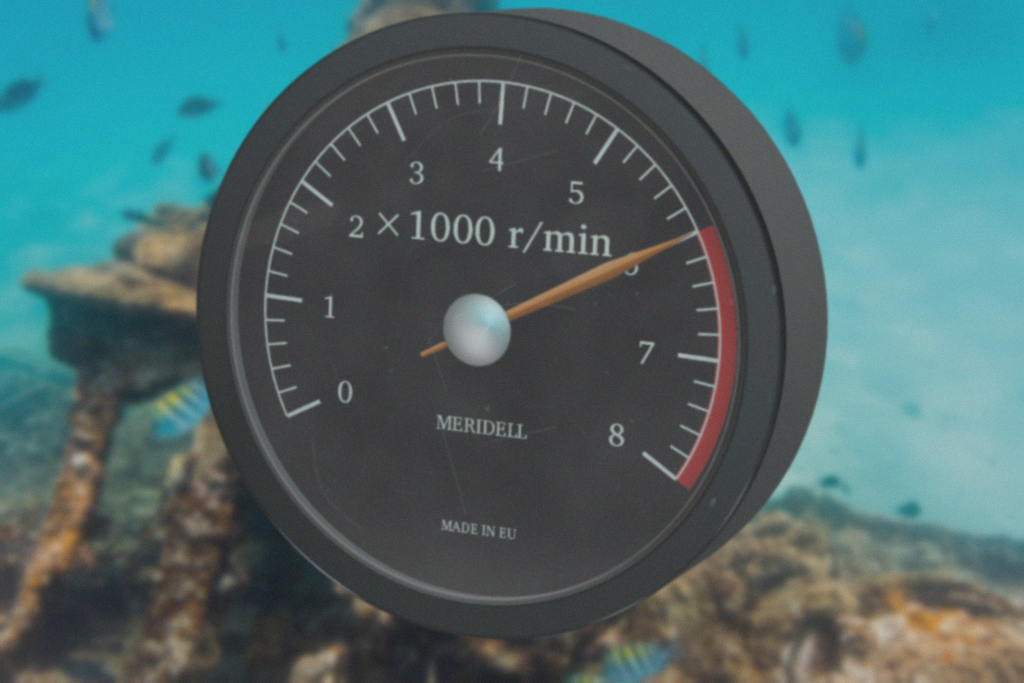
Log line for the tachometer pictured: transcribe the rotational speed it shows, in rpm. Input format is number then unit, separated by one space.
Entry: 6000 rpm
